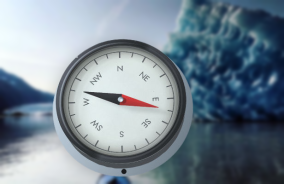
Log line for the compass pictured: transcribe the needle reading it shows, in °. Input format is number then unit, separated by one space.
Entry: 105 °
